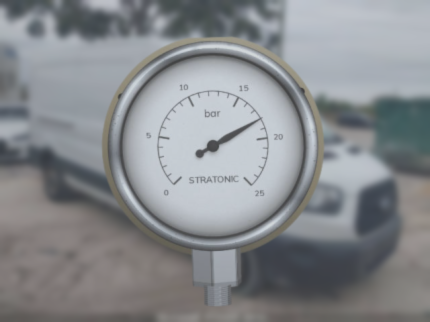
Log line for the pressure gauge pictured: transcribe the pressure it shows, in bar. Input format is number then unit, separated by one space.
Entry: 18 bar
